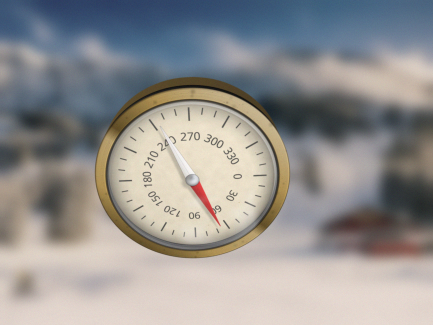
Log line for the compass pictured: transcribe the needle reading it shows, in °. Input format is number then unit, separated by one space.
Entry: 65 °
